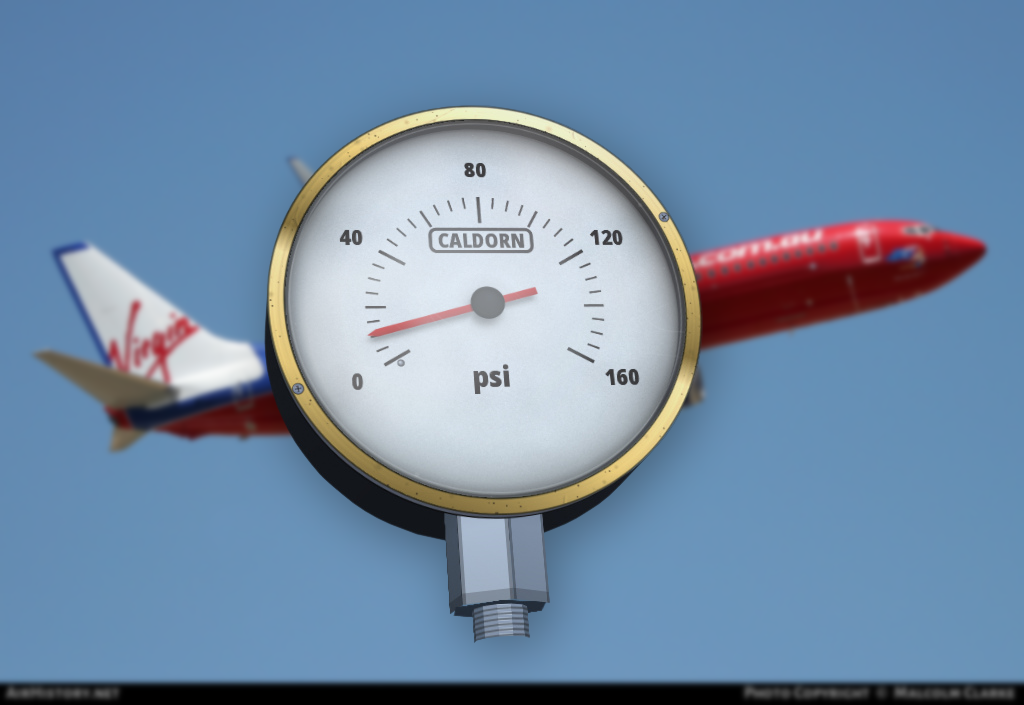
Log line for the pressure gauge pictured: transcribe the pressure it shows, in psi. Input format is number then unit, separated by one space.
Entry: 10 psi
